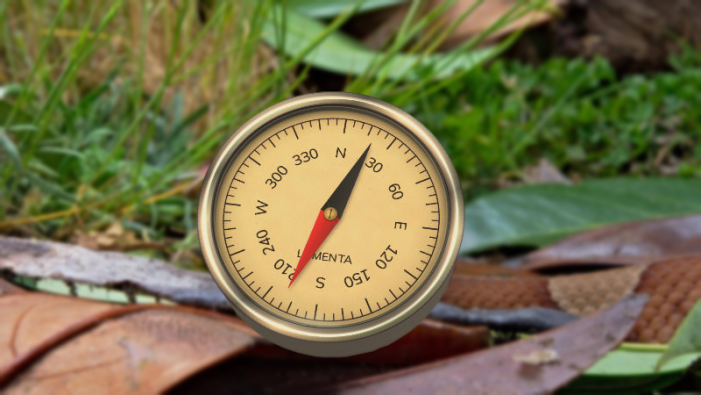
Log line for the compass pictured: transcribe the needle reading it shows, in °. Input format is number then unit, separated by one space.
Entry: 200 °
